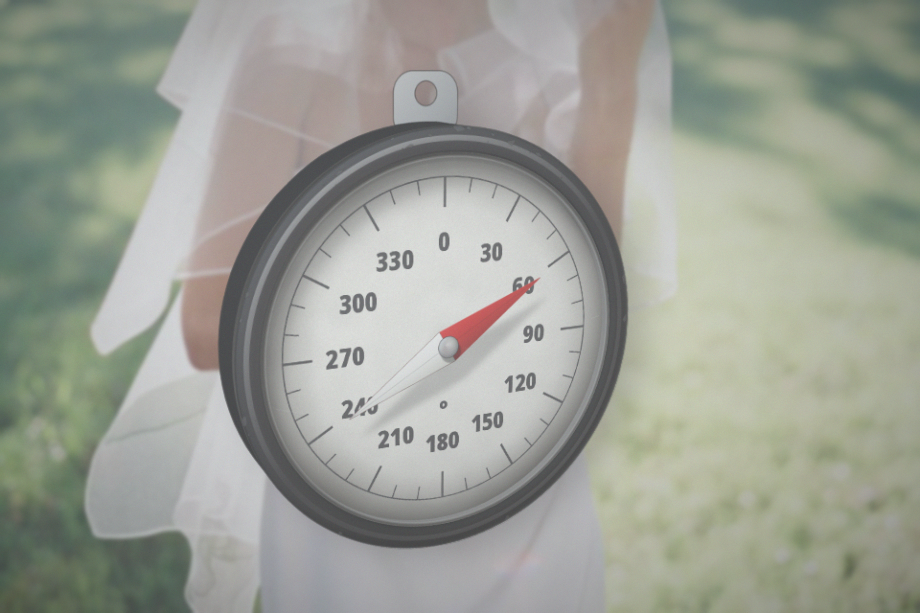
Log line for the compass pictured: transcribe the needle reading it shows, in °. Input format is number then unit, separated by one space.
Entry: 60 °
